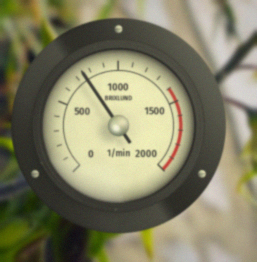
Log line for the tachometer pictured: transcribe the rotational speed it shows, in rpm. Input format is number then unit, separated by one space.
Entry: 750 rpm
